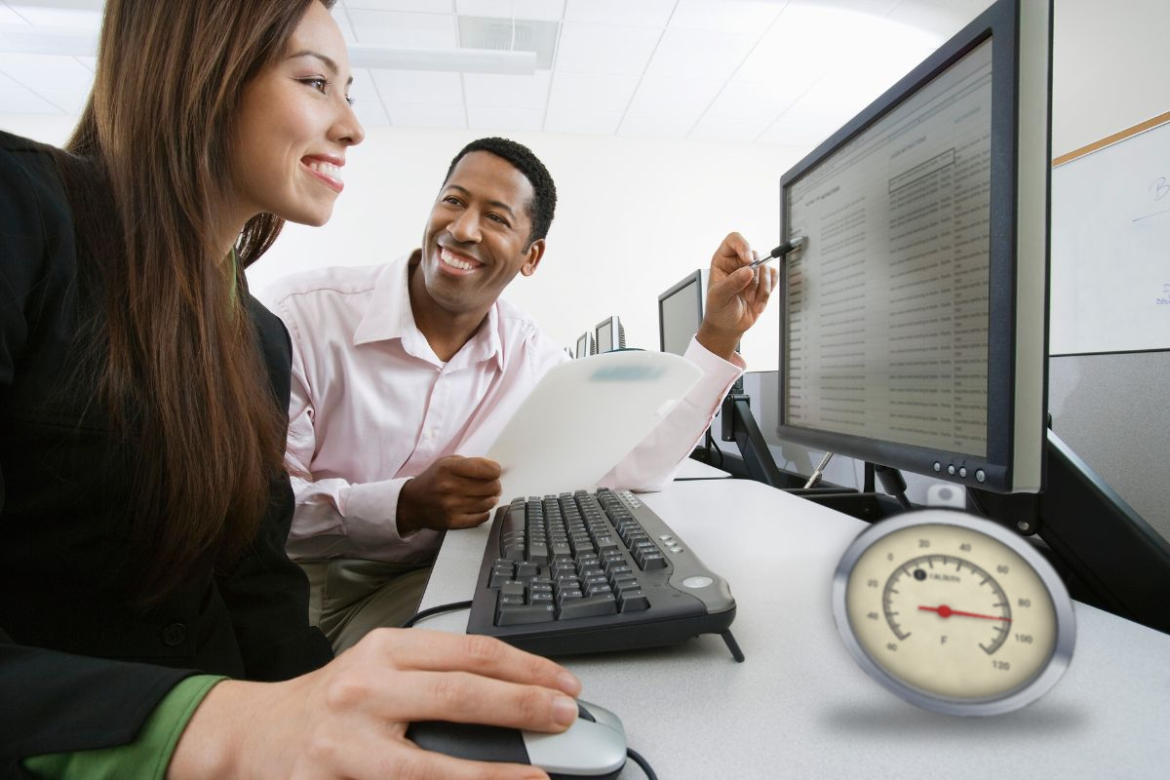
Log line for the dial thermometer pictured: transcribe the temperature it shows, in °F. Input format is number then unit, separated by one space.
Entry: 90 °F
